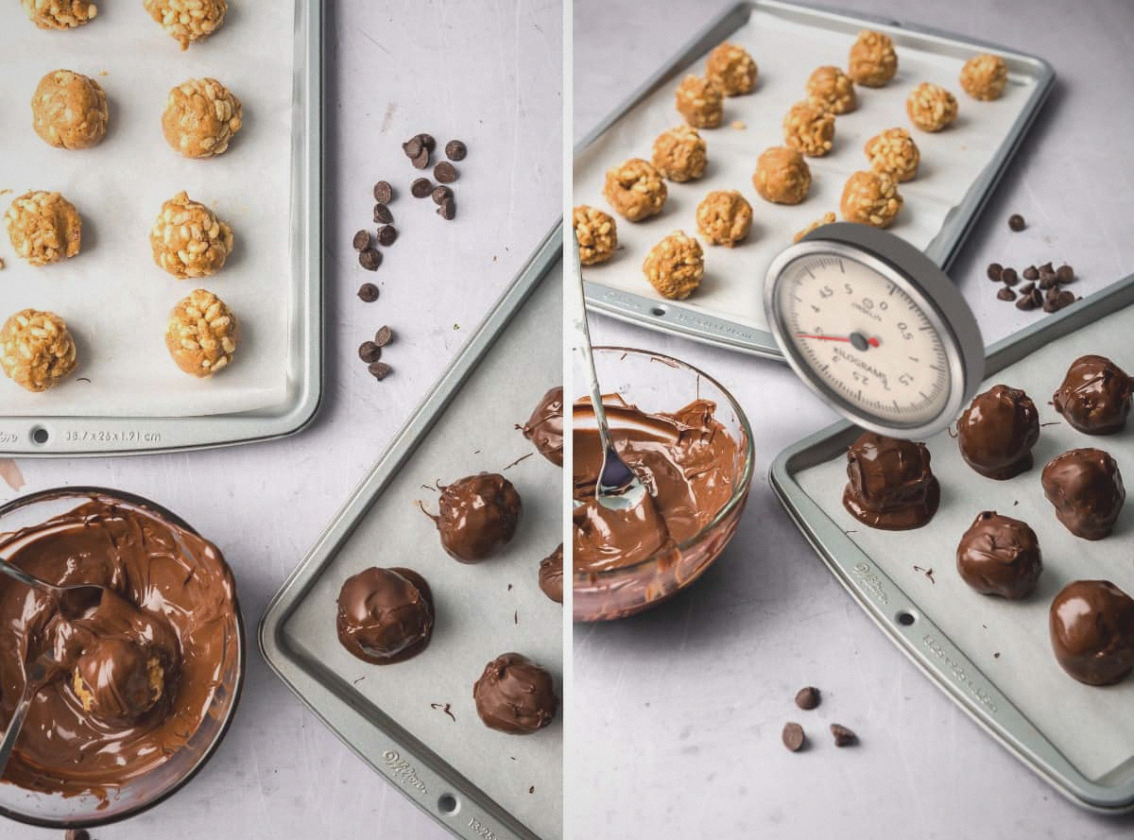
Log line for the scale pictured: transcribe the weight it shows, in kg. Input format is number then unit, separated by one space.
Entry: 3.5 kg
